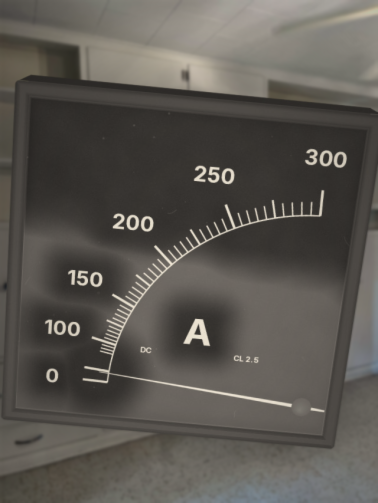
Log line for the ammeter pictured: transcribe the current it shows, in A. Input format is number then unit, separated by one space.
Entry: 50 A
